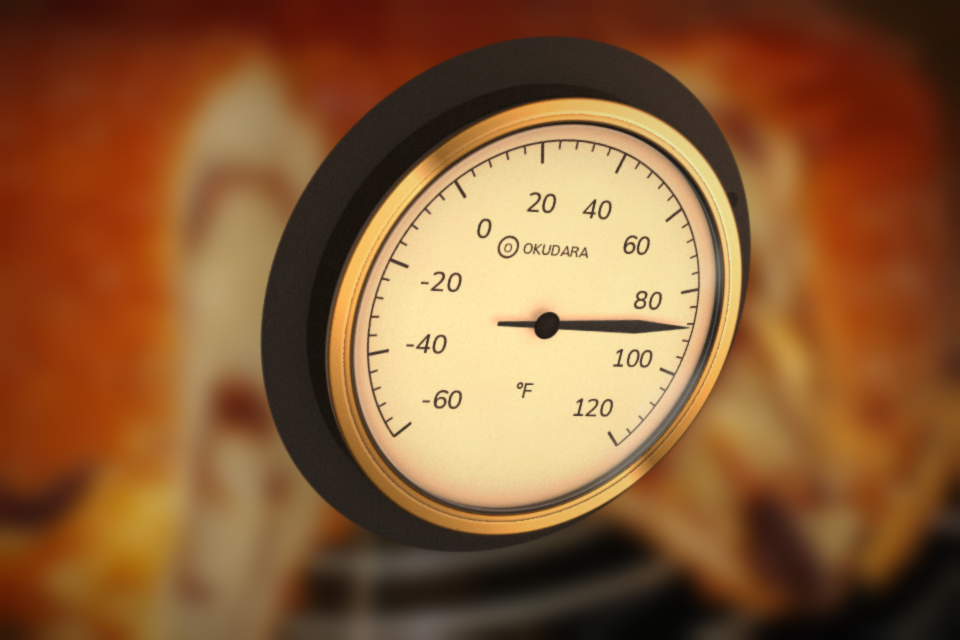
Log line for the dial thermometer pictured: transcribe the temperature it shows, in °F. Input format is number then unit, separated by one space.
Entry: 88 °F
